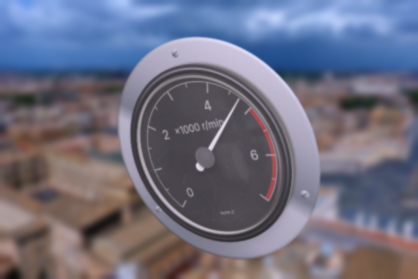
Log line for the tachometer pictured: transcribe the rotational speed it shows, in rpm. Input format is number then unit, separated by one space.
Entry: 4750 rpm
